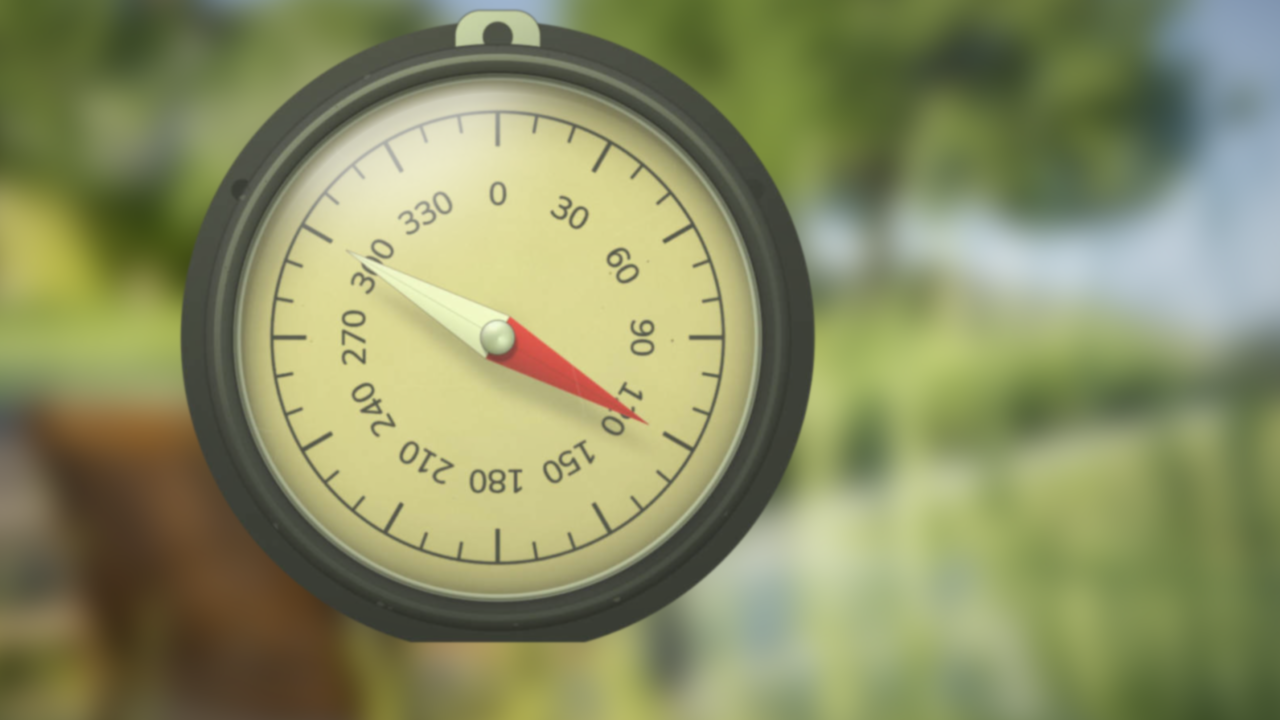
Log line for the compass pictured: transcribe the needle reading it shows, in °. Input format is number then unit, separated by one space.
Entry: 120 °
